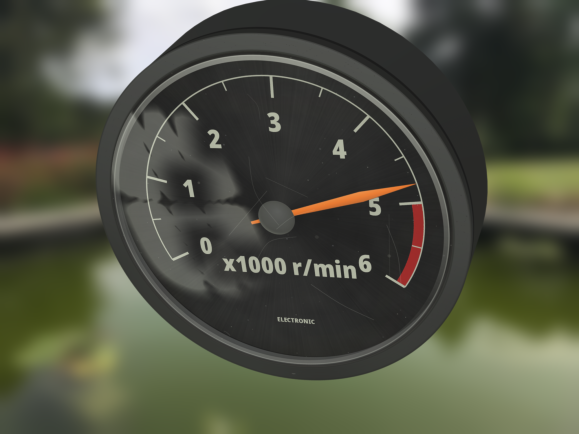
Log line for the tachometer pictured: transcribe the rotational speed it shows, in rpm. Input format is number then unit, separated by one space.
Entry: 4750 rpm
